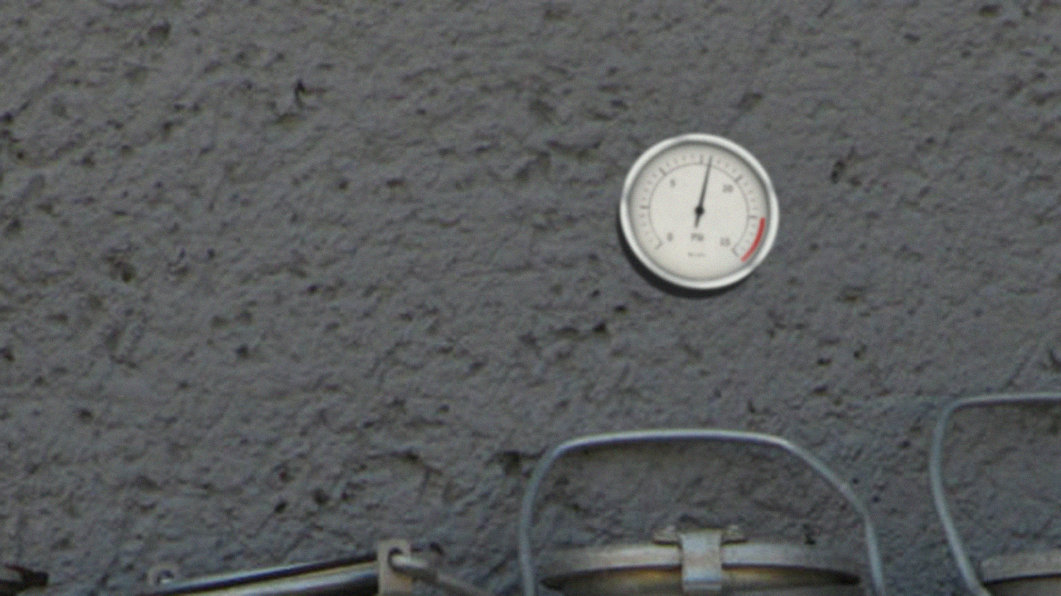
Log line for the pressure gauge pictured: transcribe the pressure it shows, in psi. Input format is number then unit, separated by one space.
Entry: 8 psi
